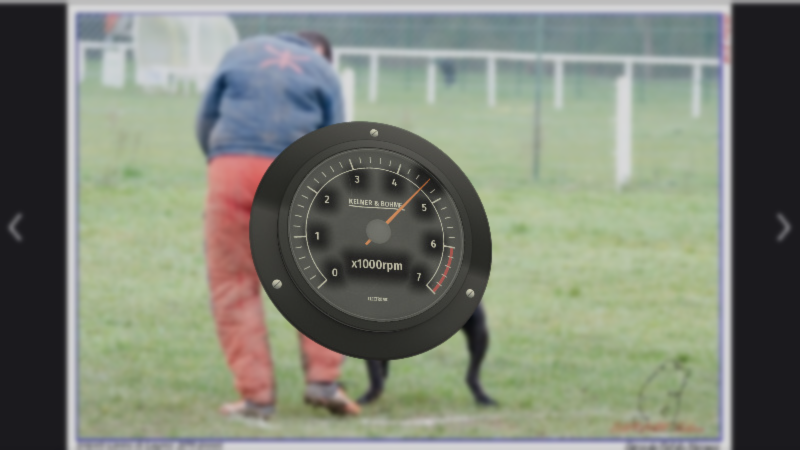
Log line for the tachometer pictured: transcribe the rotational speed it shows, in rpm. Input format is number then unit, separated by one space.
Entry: 4600 rpm
